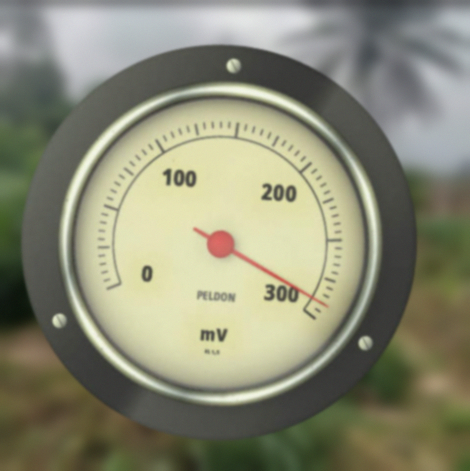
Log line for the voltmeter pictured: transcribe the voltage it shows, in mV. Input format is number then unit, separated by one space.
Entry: 290 mV
